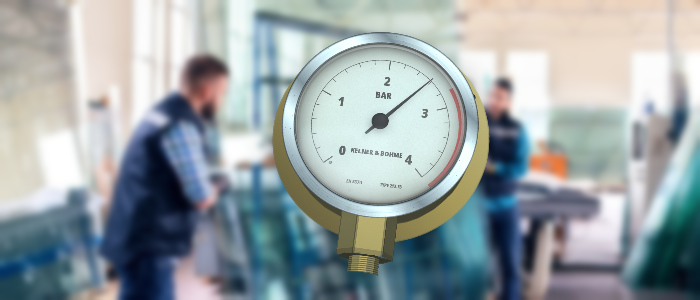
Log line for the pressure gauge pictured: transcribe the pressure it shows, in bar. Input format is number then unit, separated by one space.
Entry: 2.6 bar
